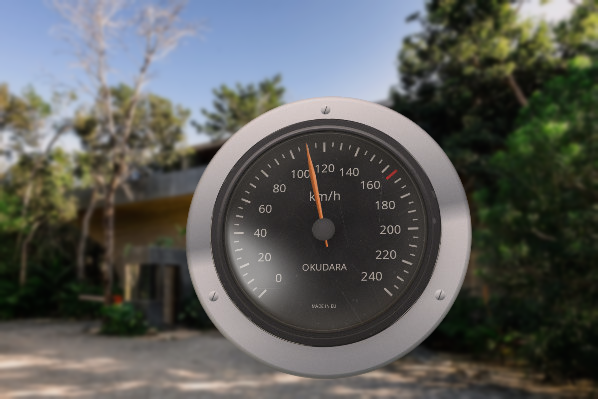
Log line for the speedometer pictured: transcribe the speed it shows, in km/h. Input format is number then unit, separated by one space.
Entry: 110 km/h
